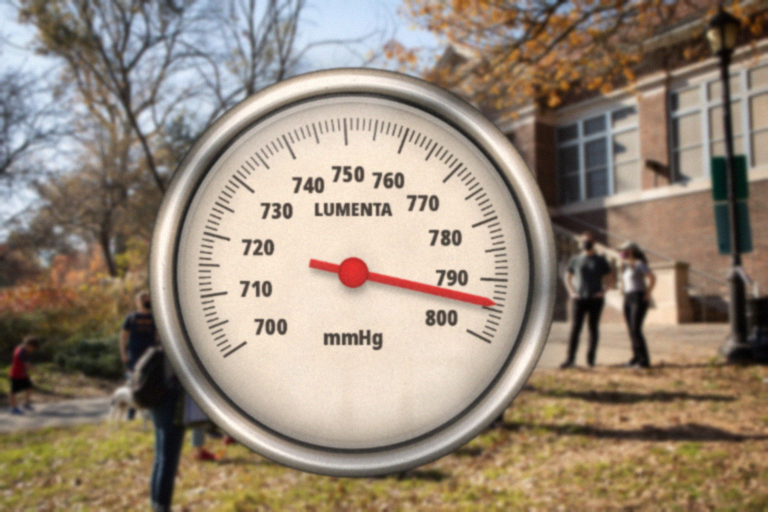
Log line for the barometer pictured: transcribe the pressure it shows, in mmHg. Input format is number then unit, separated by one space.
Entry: 794 mmHg
